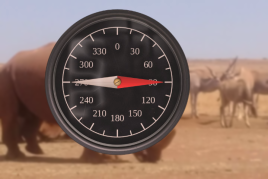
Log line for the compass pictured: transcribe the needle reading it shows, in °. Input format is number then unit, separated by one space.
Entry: 90 °
